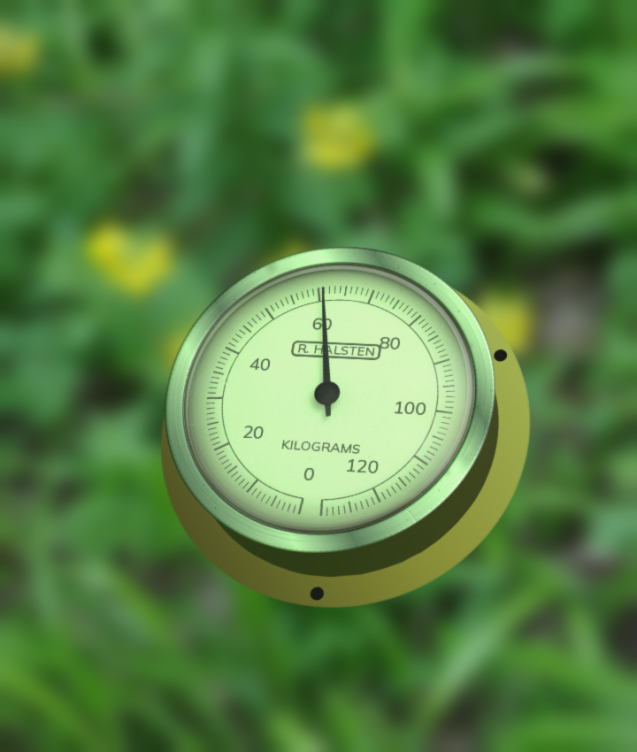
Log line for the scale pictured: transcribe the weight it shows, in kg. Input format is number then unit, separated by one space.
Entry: 61 kg
